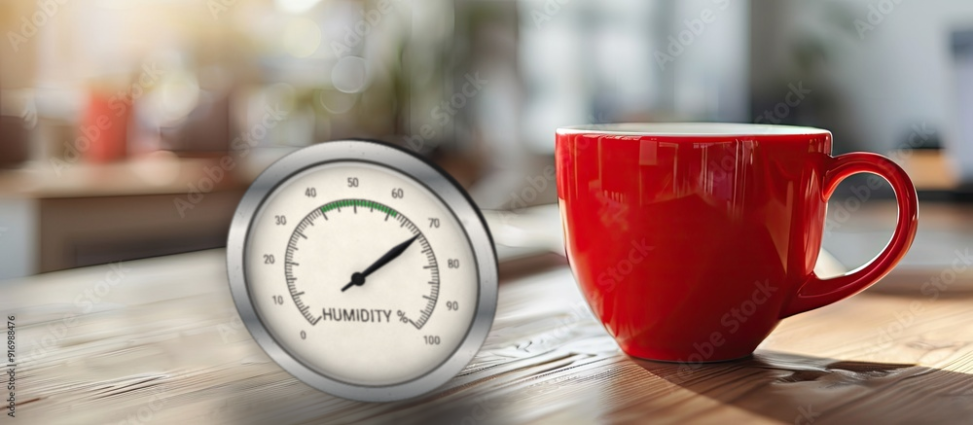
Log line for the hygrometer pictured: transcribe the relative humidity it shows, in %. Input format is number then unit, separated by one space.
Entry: 70 %
